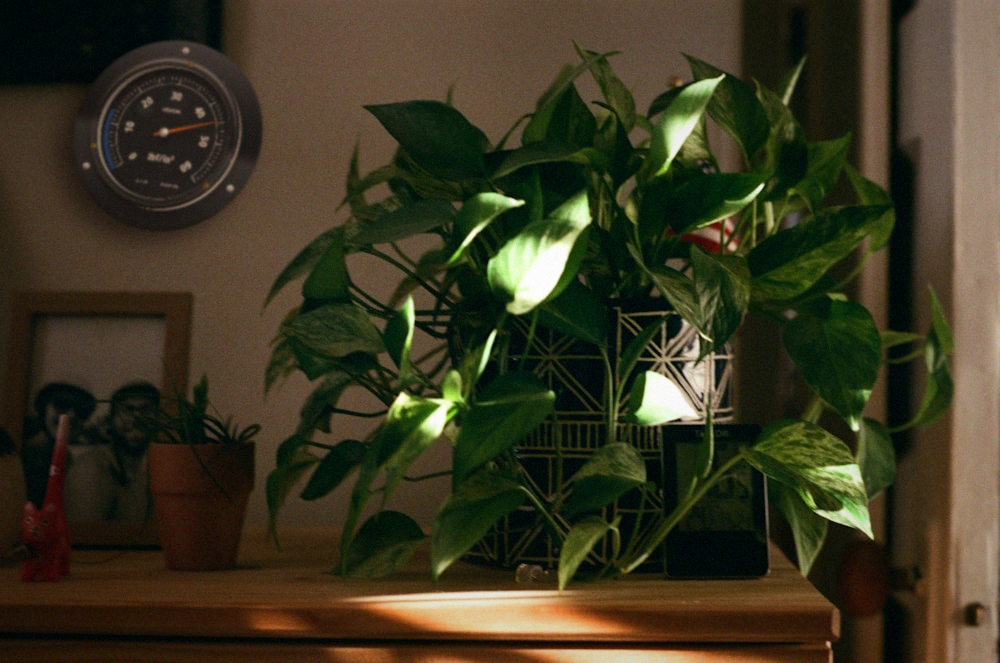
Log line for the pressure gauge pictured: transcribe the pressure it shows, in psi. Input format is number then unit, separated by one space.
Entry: 45 psi
